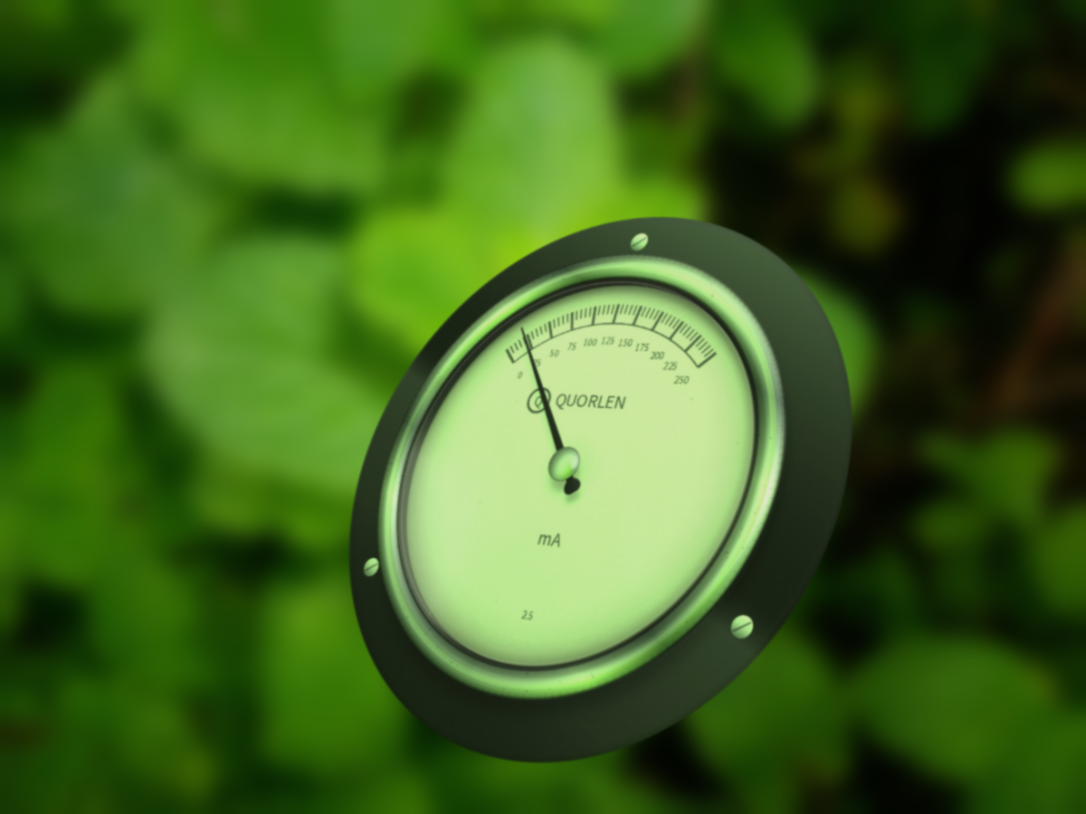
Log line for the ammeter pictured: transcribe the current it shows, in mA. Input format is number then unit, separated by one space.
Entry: 25 mA
